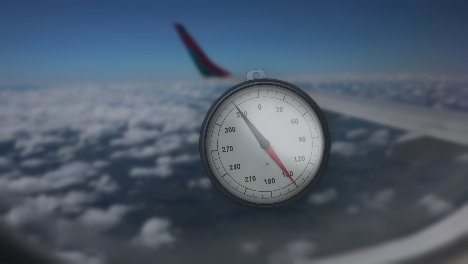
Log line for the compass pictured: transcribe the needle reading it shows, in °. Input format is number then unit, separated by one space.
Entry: 150 °
